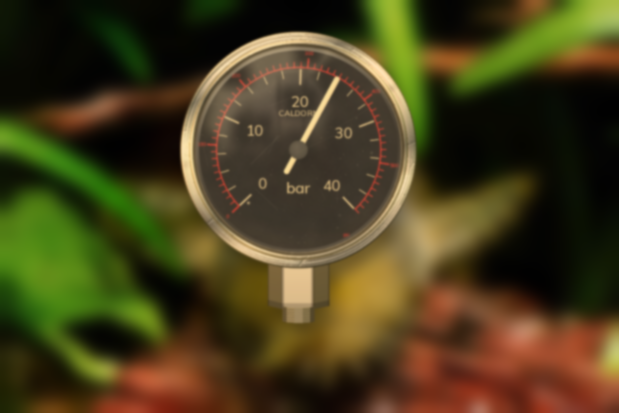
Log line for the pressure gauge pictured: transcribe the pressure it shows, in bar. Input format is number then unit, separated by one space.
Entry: 24 bar
